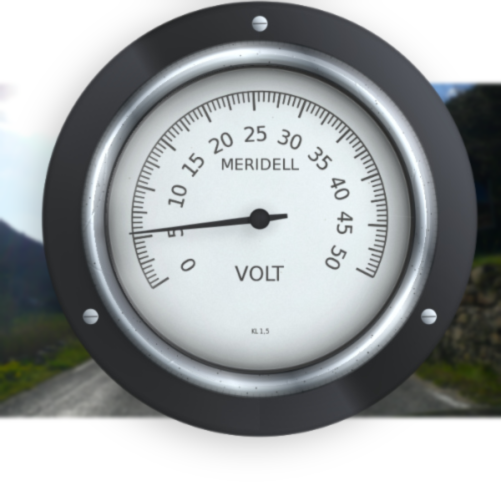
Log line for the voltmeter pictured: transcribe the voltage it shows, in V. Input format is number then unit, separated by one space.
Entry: 5.5 V
